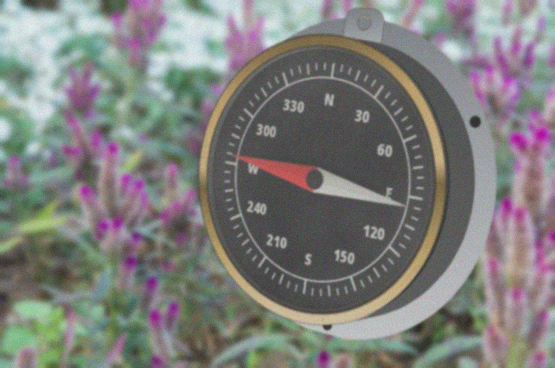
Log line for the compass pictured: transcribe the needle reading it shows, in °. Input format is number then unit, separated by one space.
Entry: 275 °
